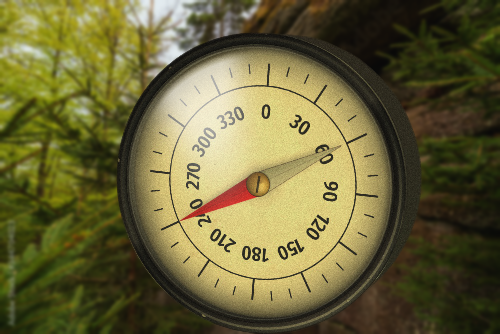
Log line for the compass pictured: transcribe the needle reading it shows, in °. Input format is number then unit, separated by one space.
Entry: 240 °
